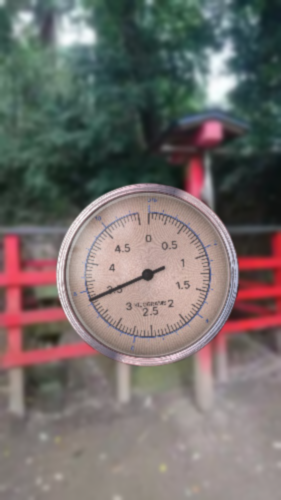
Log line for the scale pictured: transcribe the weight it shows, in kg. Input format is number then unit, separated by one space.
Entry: 3.5 kg
